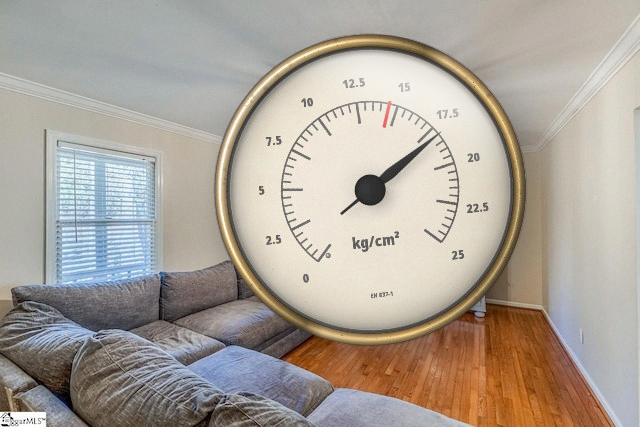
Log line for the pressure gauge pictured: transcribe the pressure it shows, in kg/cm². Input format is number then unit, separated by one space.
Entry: 18 kg/cm²
